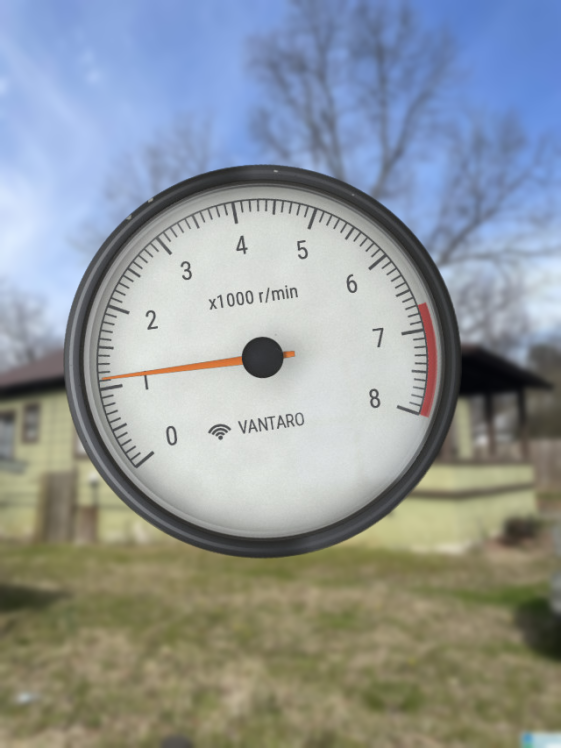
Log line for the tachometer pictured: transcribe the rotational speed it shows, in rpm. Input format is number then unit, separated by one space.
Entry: 1100 rpm
